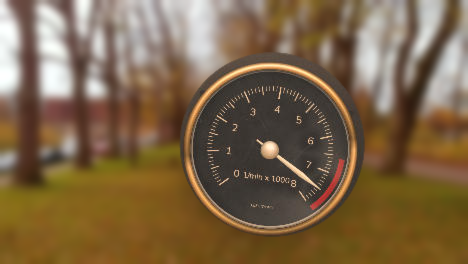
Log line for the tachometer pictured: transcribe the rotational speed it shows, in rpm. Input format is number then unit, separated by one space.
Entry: 7500 rpm
